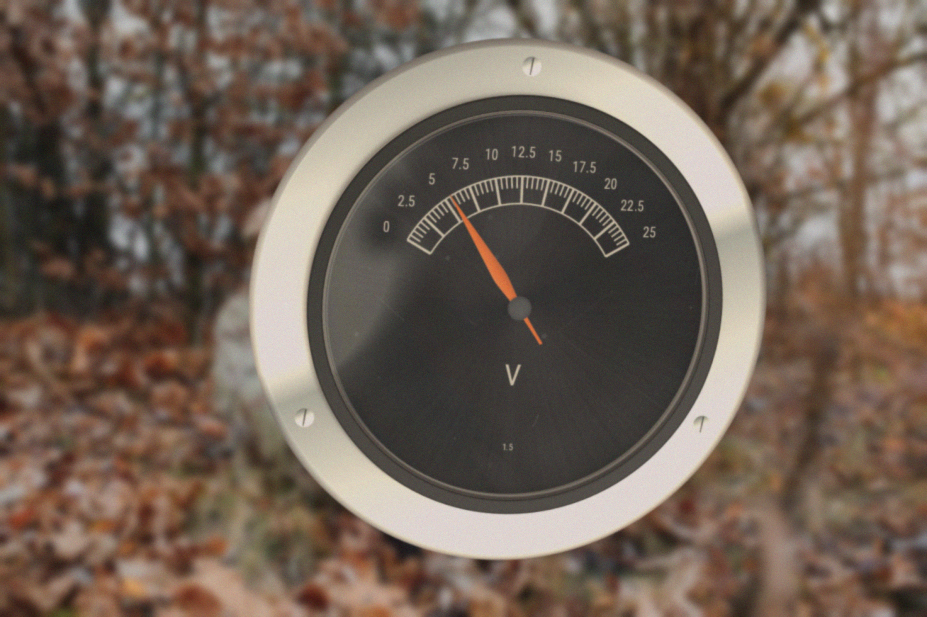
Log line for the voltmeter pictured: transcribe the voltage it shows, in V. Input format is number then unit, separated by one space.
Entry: 5.5 V
